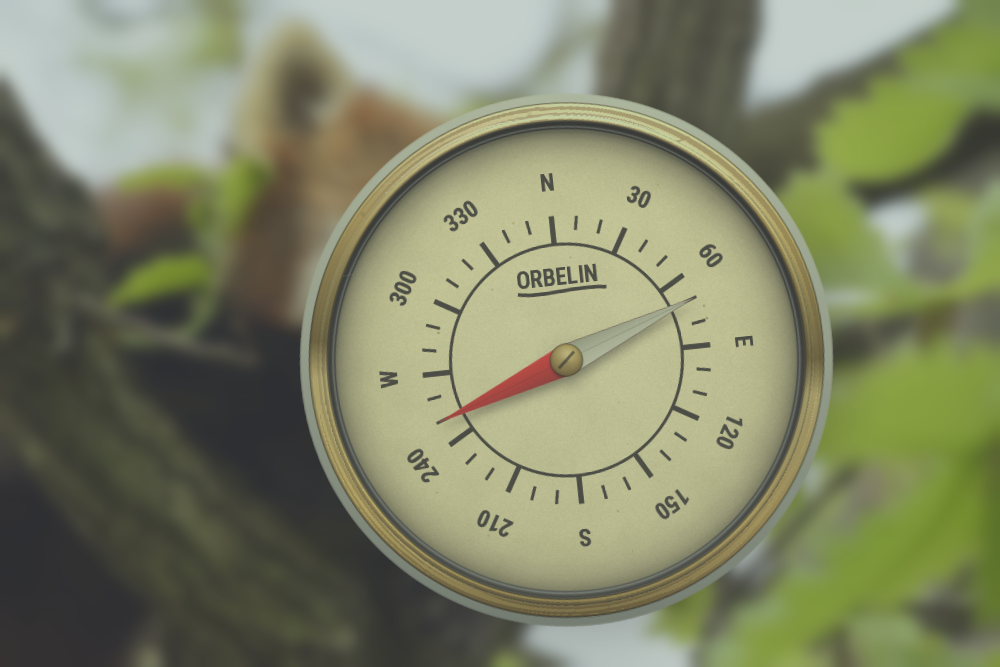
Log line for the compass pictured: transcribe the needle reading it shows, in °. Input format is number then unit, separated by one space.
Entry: 250 °
